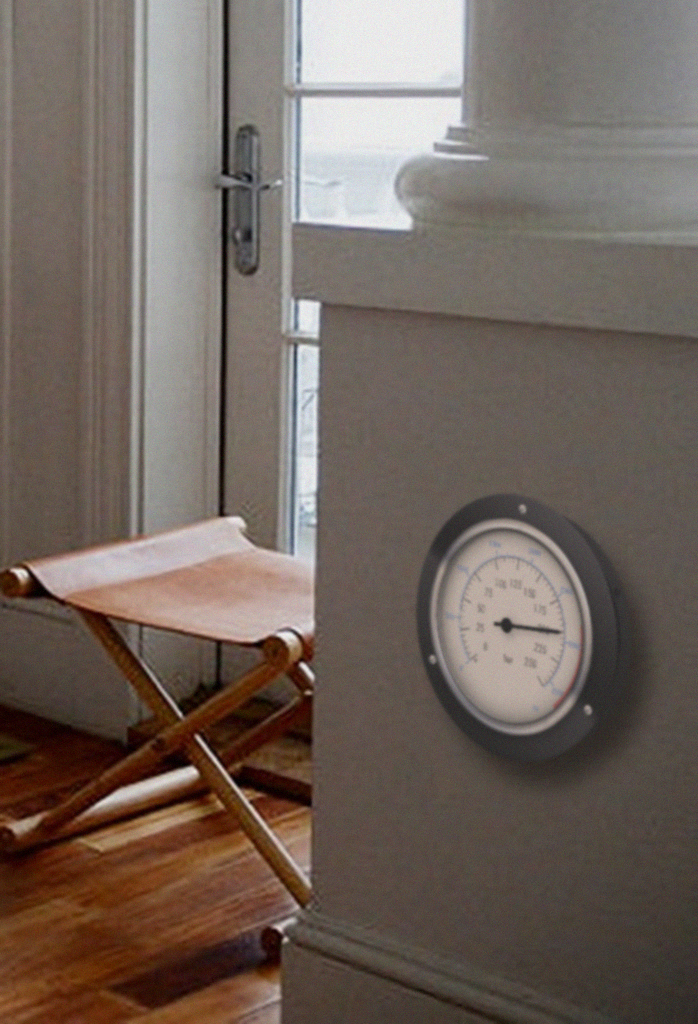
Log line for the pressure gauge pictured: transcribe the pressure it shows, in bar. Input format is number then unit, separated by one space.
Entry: 200 bar
